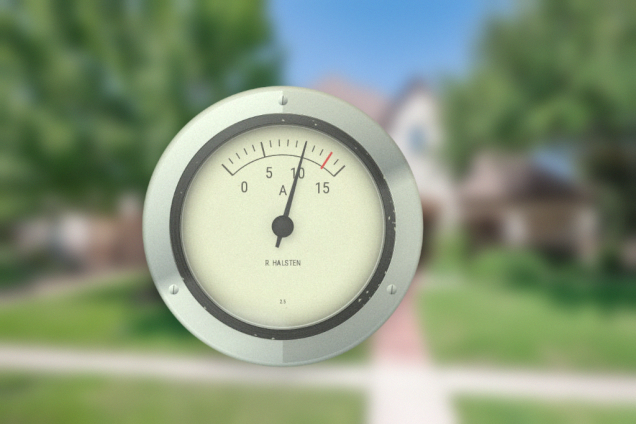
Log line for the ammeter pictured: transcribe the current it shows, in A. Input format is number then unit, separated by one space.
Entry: 10 A
